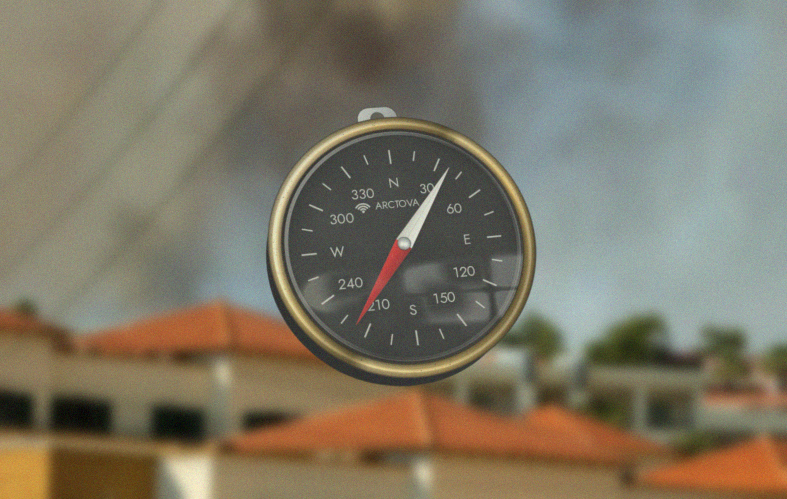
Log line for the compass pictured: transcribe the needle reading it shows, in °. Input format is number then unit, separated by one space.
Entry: 217.5 °
